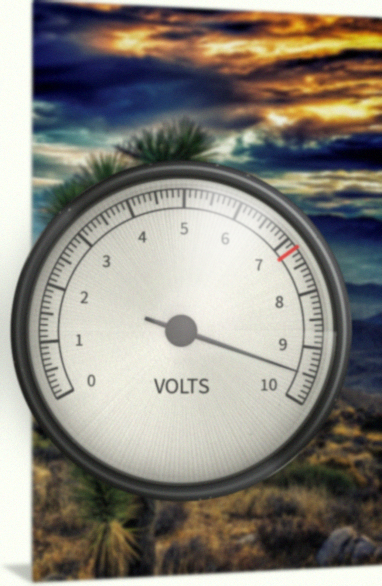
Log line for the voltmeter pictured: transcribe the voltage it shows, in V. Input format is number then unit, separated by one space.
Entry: 9.5 V
